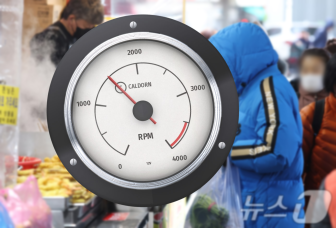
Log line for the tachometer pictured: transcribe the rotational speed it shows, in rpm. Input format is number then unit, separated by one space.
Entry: 1500 rpm
